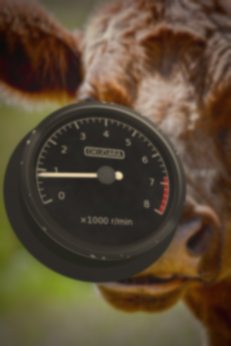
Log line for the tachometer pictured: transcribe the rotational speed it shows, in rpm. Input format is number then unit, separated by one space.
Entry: 800 rpm
